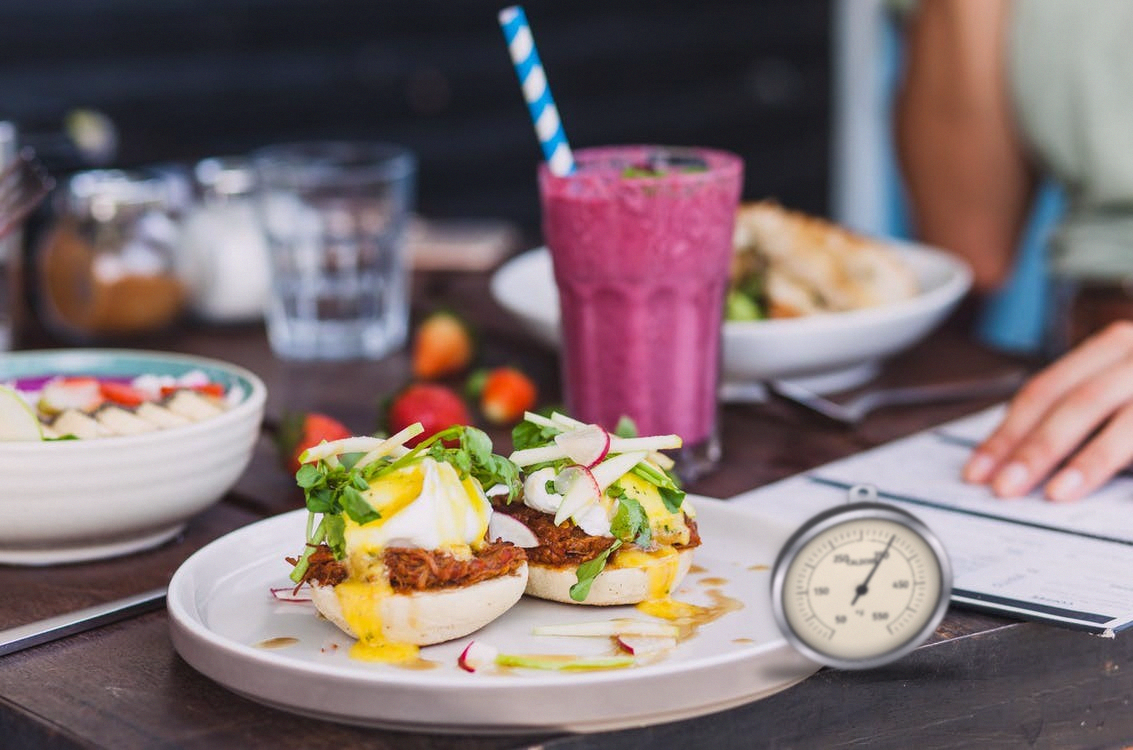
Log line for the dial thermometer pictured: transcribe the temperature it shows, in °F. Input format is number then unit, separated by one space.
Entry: 350 °F
